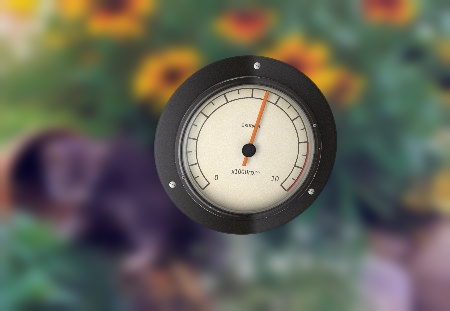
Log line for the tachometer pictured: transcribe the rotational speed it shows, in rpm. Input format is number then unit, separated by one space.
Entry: 5500 rpm
